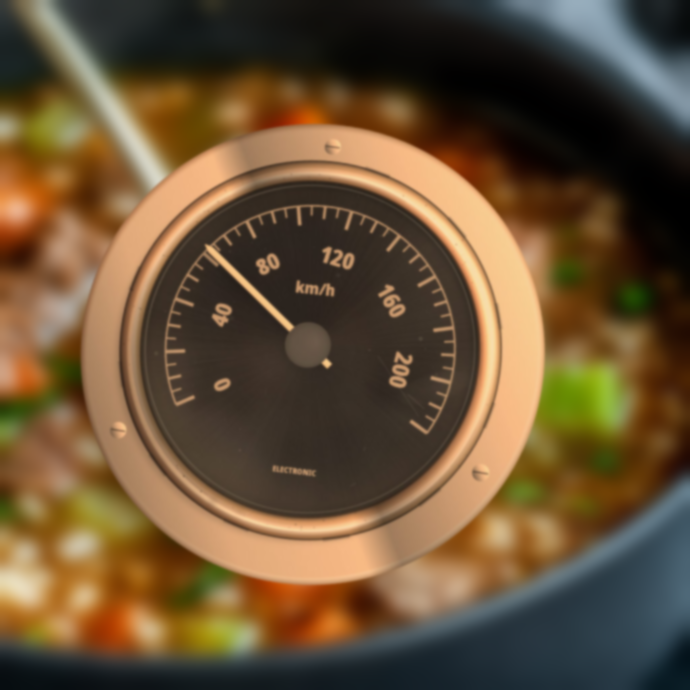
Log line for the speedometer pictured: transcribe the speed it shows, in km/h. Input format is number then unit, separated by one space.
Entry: 62.5 km/h
